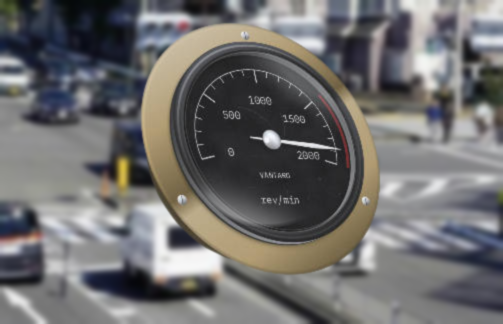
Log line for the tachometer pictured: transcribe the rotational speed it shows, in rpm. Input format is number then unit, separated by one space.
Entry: 1900 rpm
